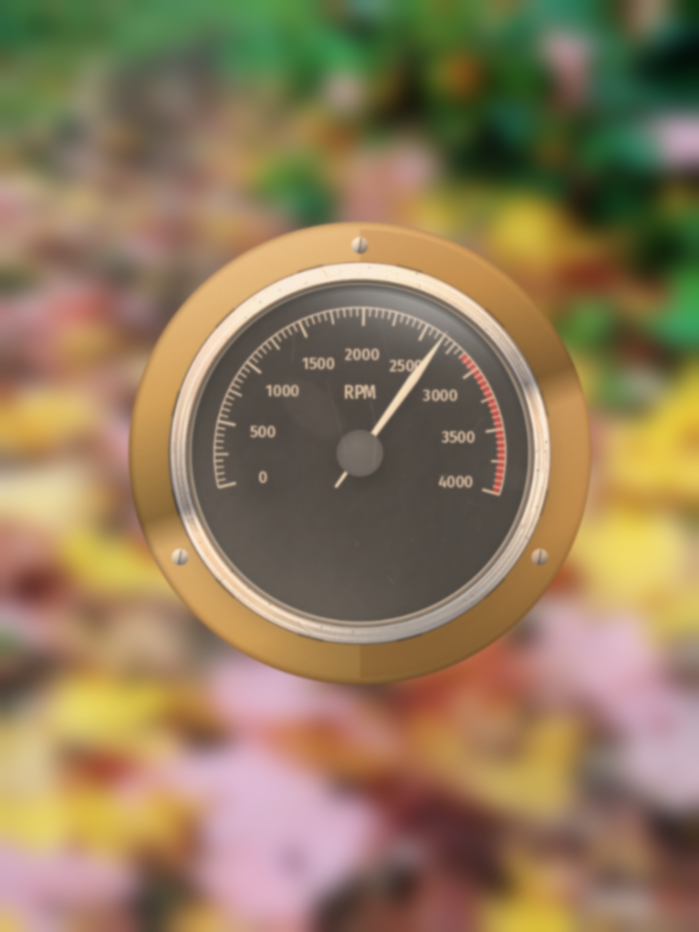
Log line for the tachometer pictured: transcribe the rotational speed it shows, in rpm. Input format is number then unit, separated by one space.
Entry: 2650 rpm
